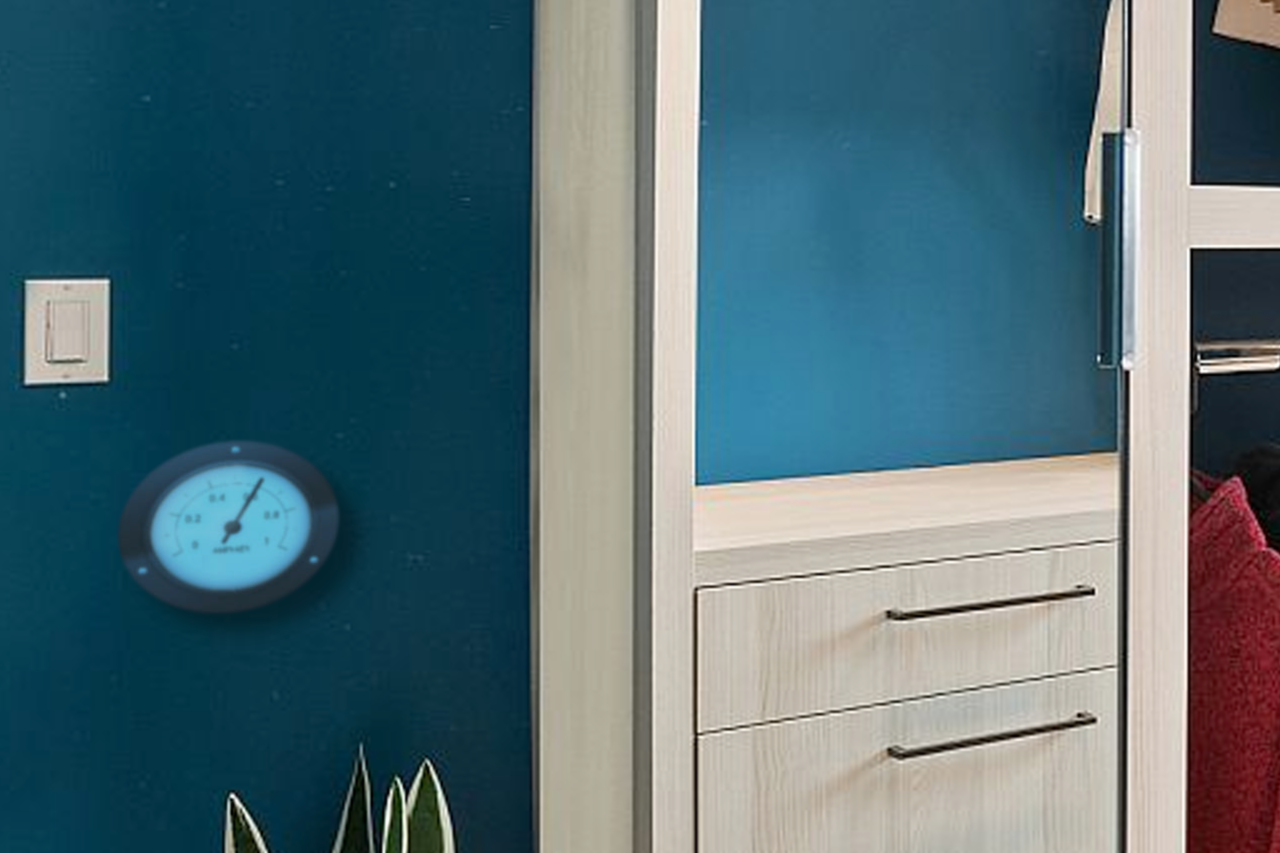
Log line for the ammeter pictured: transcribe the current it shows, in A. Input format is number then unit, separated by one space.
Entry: 0.6 A
